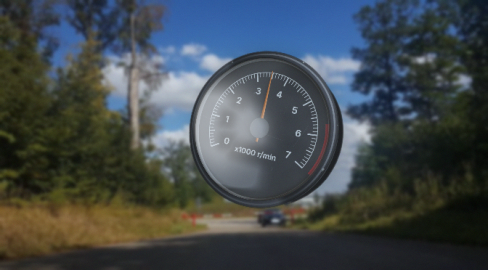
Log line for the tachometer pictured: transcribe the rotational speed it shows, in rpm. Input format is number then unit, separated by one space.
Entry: 3500 rpm
